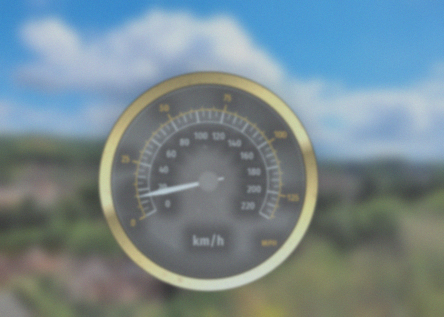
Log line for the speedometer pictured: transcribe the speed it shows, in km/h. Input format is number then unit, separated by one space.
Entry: 15 km/h
